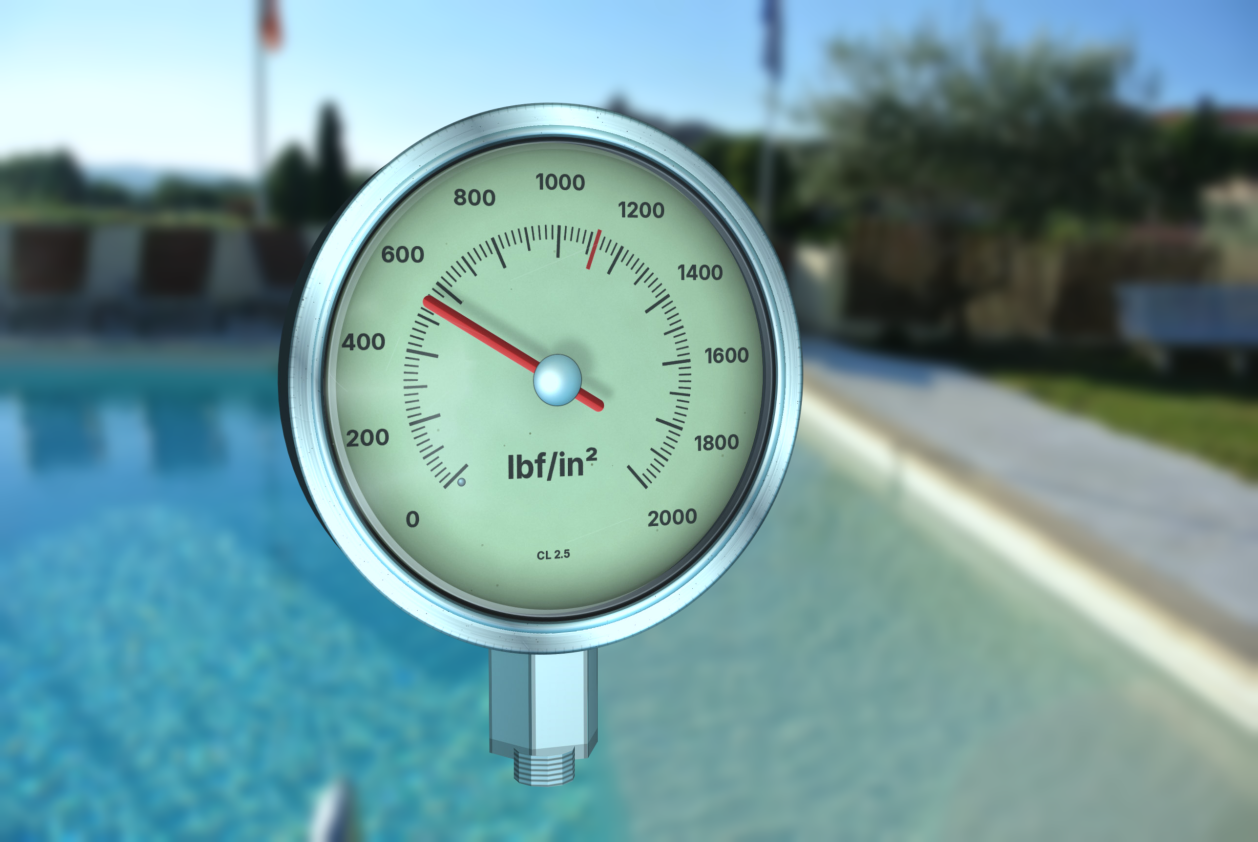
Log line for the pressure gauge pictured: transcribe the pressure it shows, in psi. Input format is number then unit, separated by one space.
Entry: 540 psi
